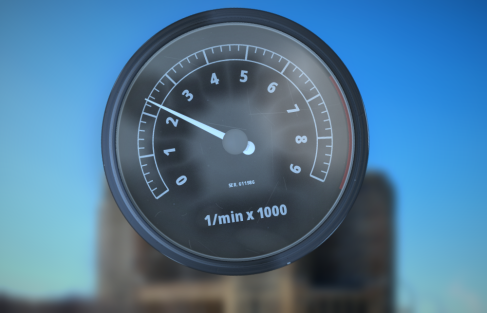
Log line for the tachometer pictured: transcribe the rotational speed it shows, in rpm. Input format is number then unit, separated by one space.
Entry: 2300 rpm
